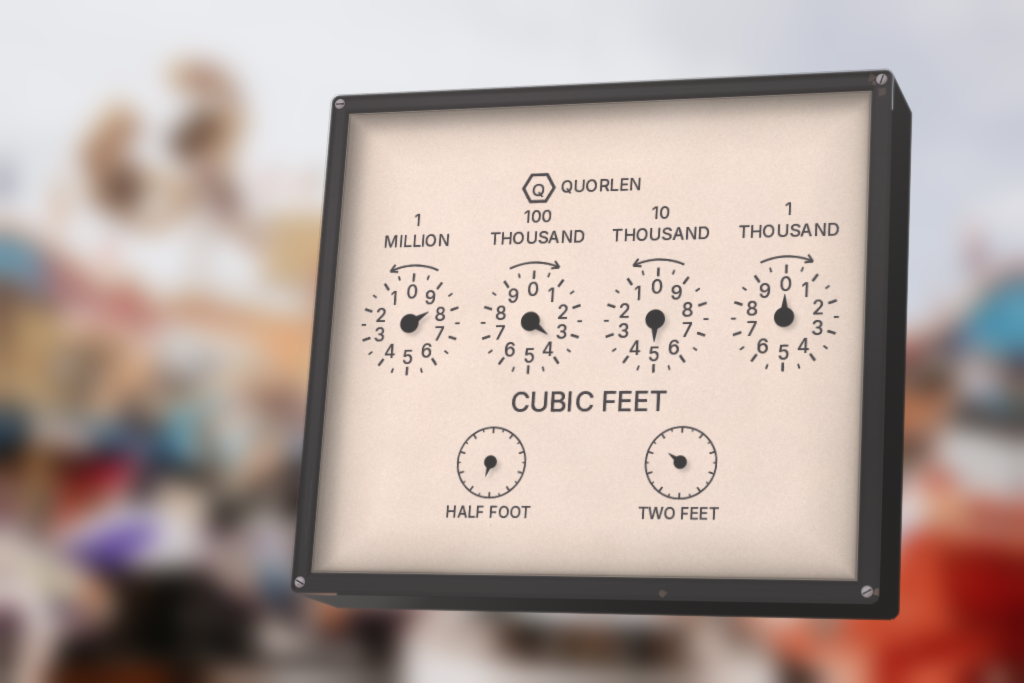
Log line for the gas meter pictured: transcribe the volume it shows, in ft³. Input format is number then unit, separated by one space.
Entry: 835000 ft³
